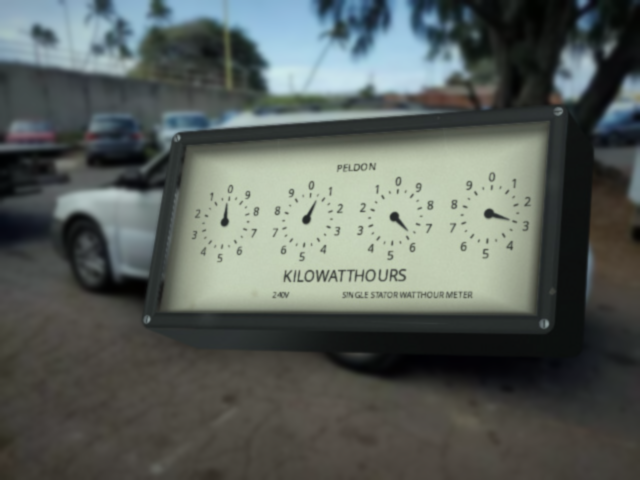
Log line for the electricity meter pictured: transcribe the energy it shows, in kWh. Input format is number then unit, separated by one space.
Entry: 63 kWh
